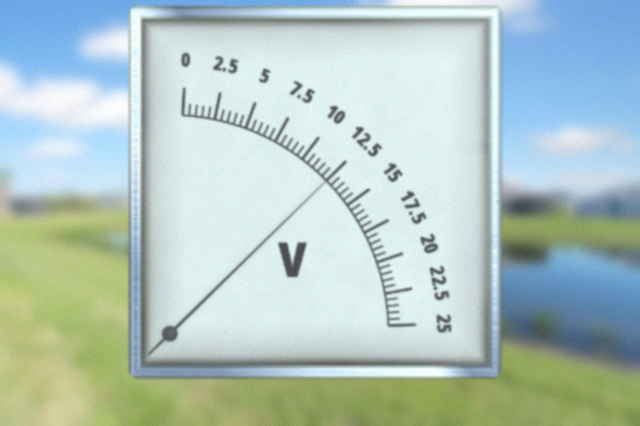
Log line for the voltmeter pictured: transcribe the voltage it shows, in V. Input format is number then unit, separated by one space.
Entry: 12.5 V
